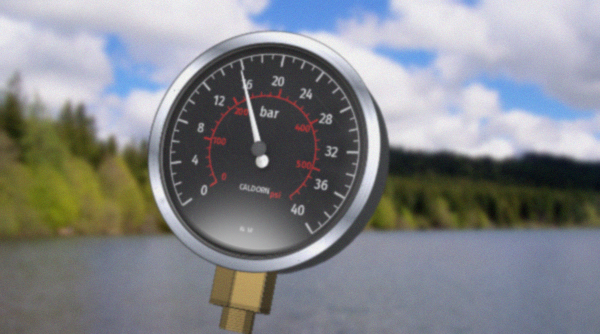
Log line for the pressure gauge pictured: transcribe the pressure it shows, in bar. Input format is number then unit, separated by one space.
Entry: 16 bar
